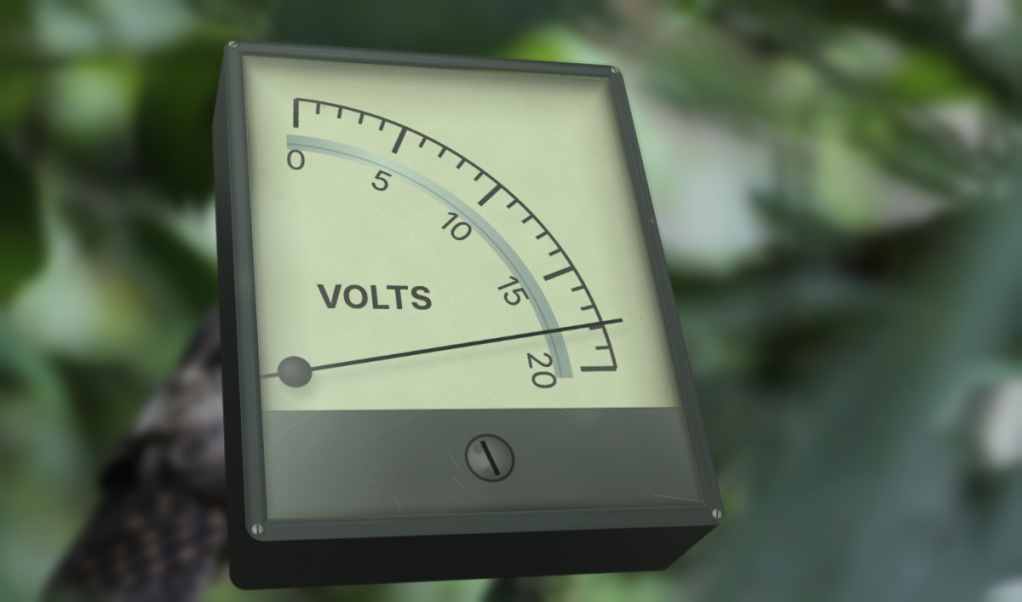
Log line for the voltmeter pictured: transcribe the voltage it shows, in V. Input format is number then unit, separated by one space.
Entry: 18 V
